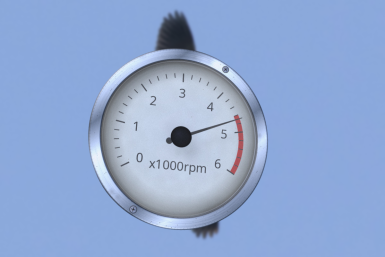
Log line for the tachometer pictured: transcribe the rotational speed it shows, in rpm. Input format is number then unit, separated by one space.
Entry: 4700 rpm
